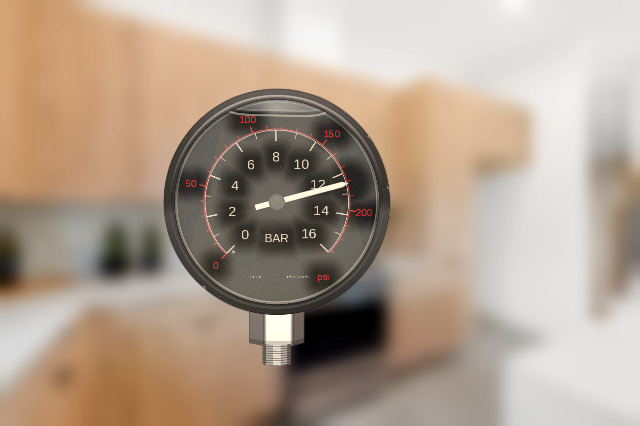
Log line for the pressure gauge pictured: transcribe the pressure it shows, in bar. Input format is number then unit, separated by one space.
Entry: 12.5 bar
